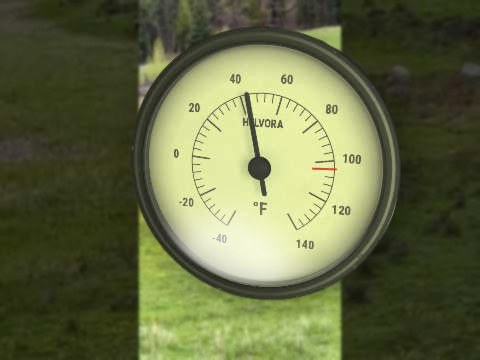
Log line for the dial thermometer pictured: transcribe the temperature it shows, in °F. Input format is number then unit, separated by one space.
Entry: 44 °F
